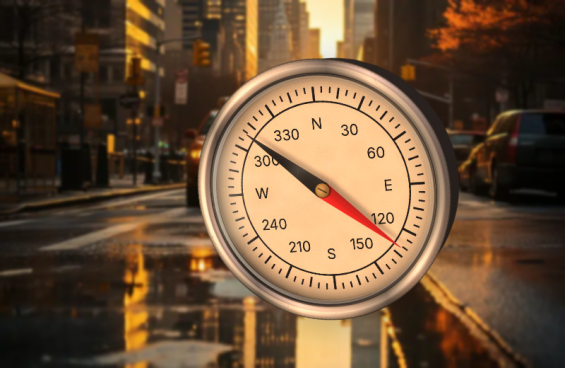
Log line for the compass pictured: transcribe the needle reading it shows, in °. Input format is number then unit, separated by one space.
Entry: 130 °
